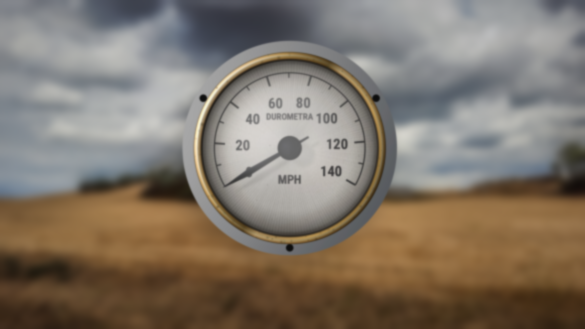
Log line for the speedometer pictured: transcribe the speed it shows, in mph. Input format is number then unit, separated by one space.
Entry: 0 mph
